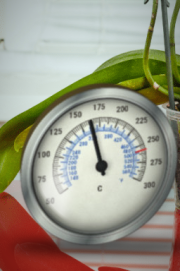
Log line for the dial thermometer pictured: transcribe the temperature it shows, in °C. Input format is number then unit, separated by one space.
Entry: 162.5 °C
